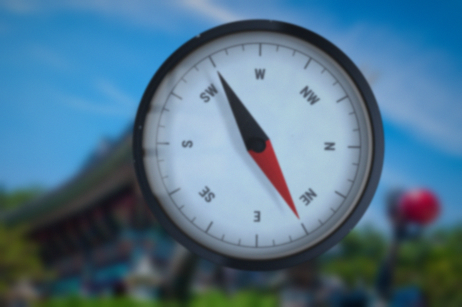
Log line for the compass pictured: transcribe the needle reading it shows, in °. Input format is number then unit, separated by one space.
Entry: 60 °
